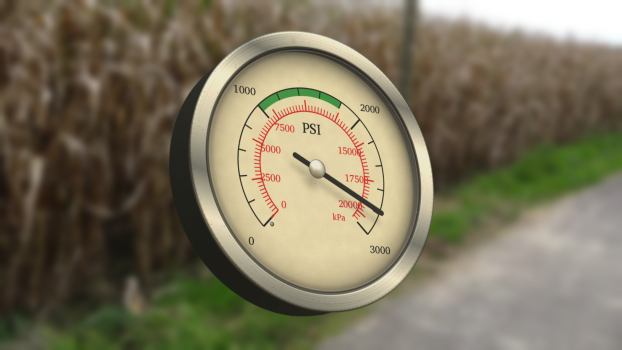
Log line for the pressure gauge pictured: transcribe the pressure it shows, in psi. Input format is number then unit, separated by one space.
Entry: 2800 psi
